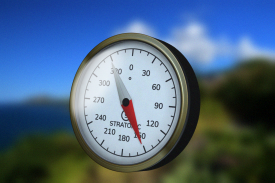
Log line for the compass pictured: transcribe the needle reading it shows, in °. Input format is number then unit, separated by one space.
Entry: 150 °
